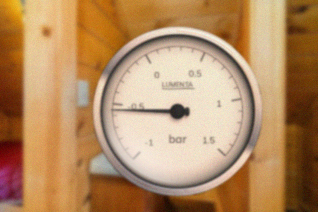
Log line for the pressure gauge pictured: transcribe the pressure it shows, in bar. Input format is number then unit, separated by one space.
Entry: -0.55 bar
